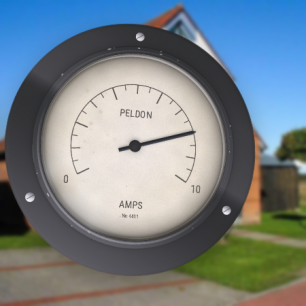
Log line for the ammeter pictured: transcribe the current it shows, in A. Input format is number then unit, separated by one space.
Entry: 8 A
